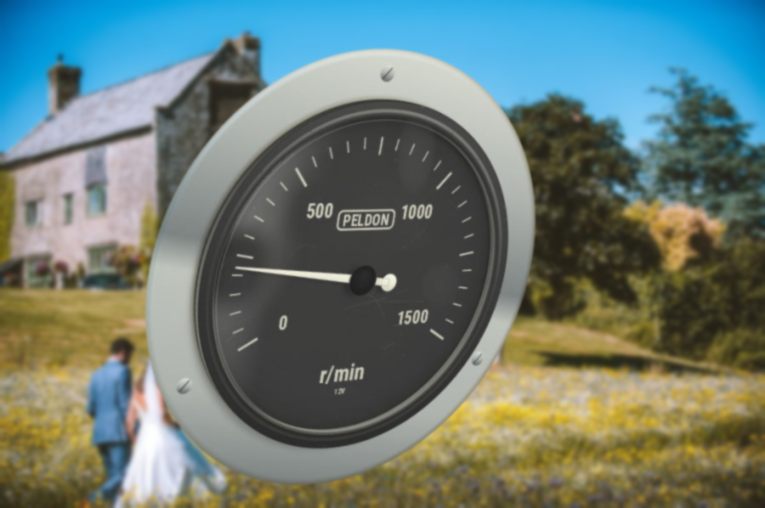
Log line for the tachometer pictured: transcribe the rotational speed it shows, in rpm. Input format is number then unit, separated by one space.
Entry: 225 rpm
